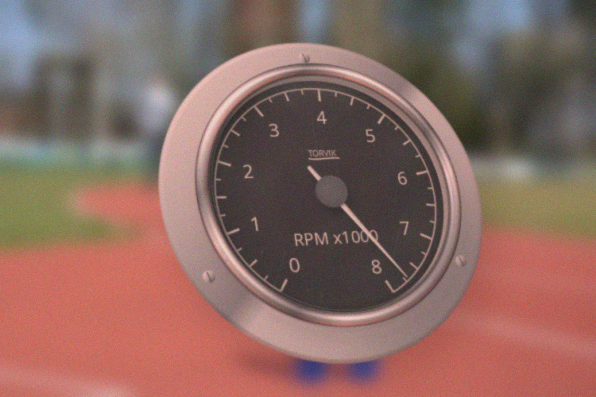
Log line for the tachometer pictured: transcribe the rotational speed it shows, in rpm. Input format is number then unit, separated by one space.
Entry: 7750 rpm
